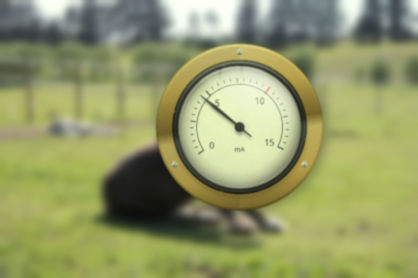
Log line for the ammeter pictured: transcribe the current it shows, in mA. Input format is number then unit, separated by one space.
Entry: 4.5 mA
